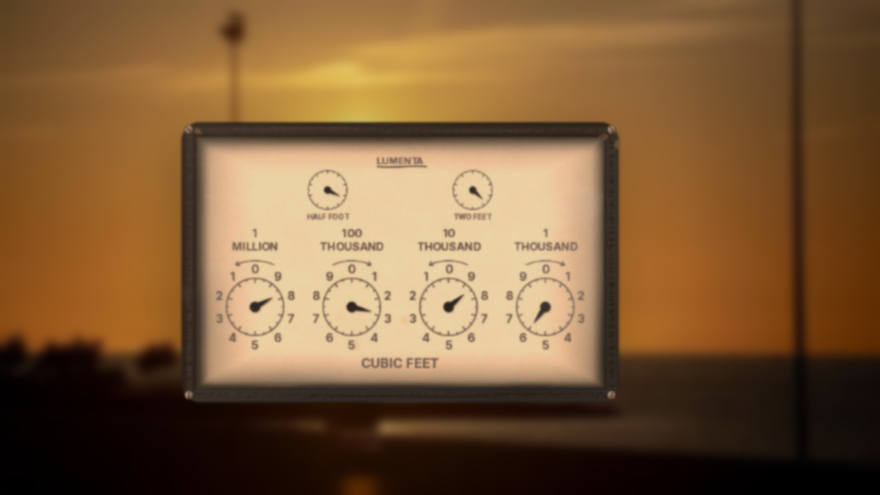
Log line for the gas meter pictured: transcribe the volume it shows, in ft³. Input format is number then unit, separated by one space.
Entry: 828600 ft³
